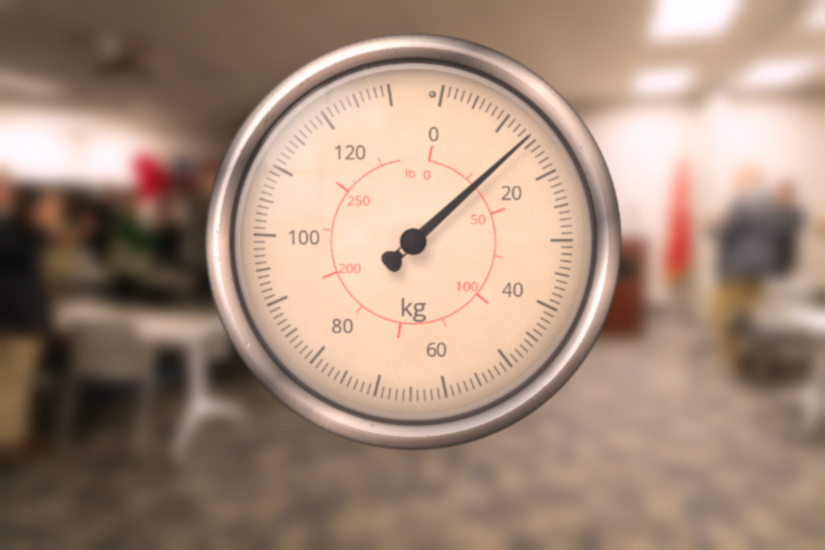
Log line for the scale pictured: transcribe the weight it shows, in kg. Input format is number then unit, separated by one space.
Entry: 14 kg
